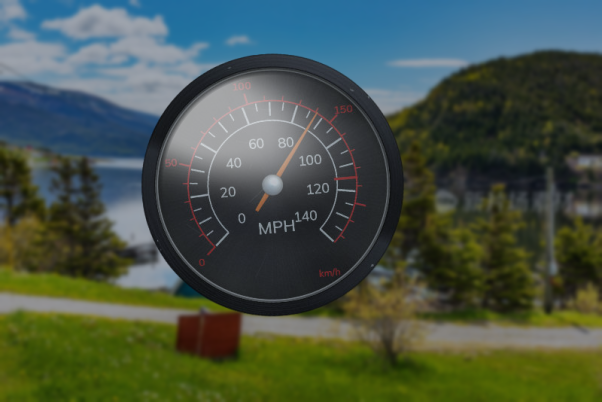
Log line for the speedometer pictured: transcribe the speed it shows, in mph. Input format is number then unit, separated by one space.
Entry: 87.5 mph
